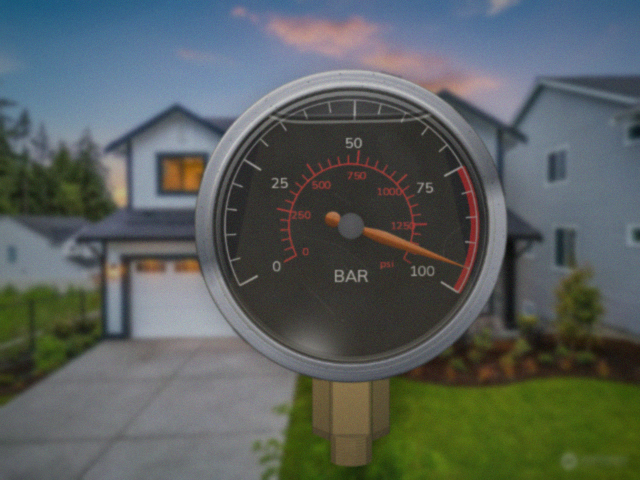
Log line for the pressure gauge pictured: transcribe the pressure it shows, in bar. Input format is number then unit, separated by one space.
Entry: 95 bar
